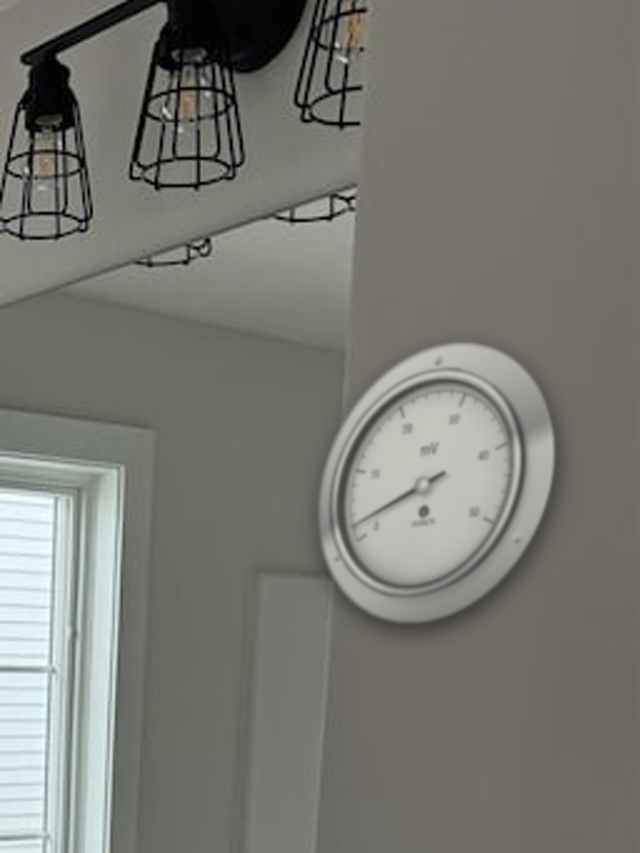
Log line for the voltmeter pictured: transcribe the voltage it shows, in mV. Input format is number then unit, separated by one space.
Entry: 2 mV
